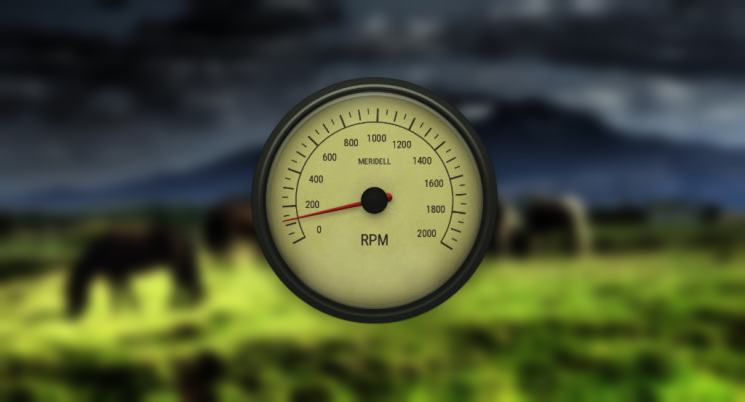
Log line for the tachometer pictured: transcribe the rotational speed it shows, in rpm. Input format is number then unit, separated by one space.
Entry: 125 rpm
